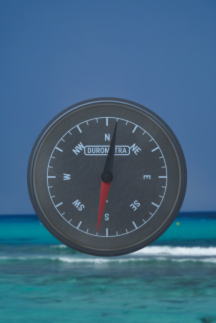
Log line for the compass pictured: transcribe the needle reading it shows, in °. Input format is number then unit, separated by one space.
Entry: 190 °
